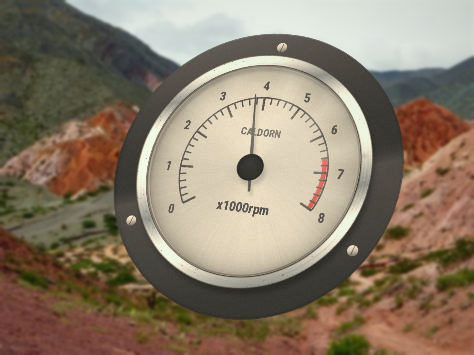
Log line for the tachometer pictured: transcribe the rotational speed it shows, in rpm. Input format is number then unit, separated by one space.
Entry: 3800 rpm
